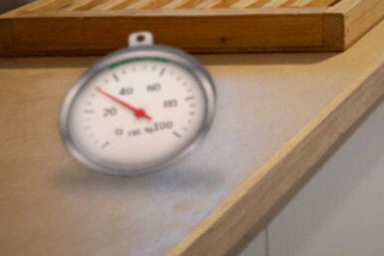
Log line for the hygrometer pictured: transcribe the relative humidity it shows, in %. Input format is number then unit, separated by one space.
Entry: 32 %
